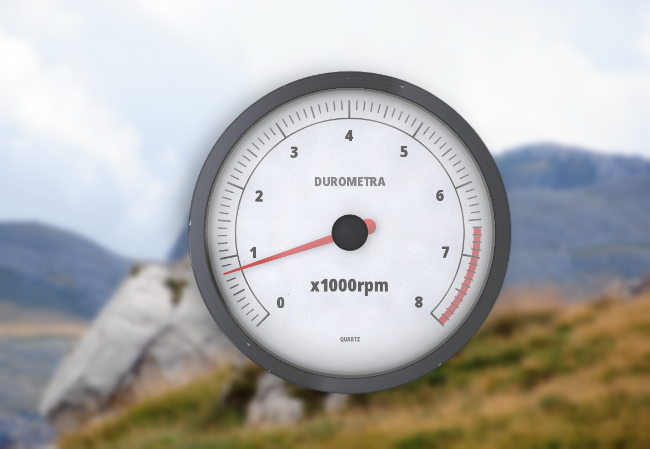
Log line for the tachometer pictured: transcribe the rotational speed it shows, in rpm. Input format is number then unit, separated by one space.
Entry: 800 rpm
